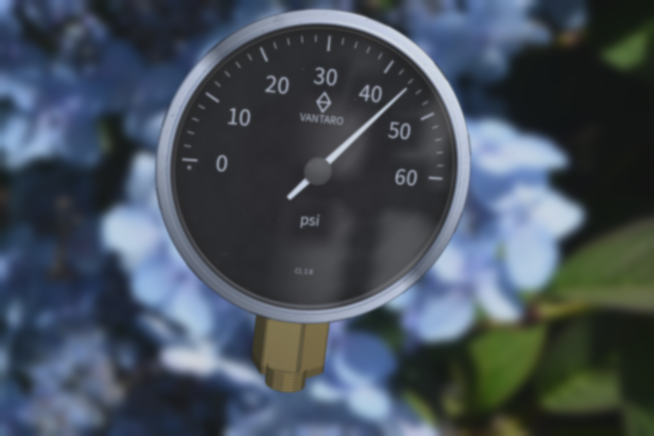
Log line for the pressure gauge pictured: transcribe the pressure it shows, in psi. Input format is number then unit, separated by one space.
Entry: 44 psi
